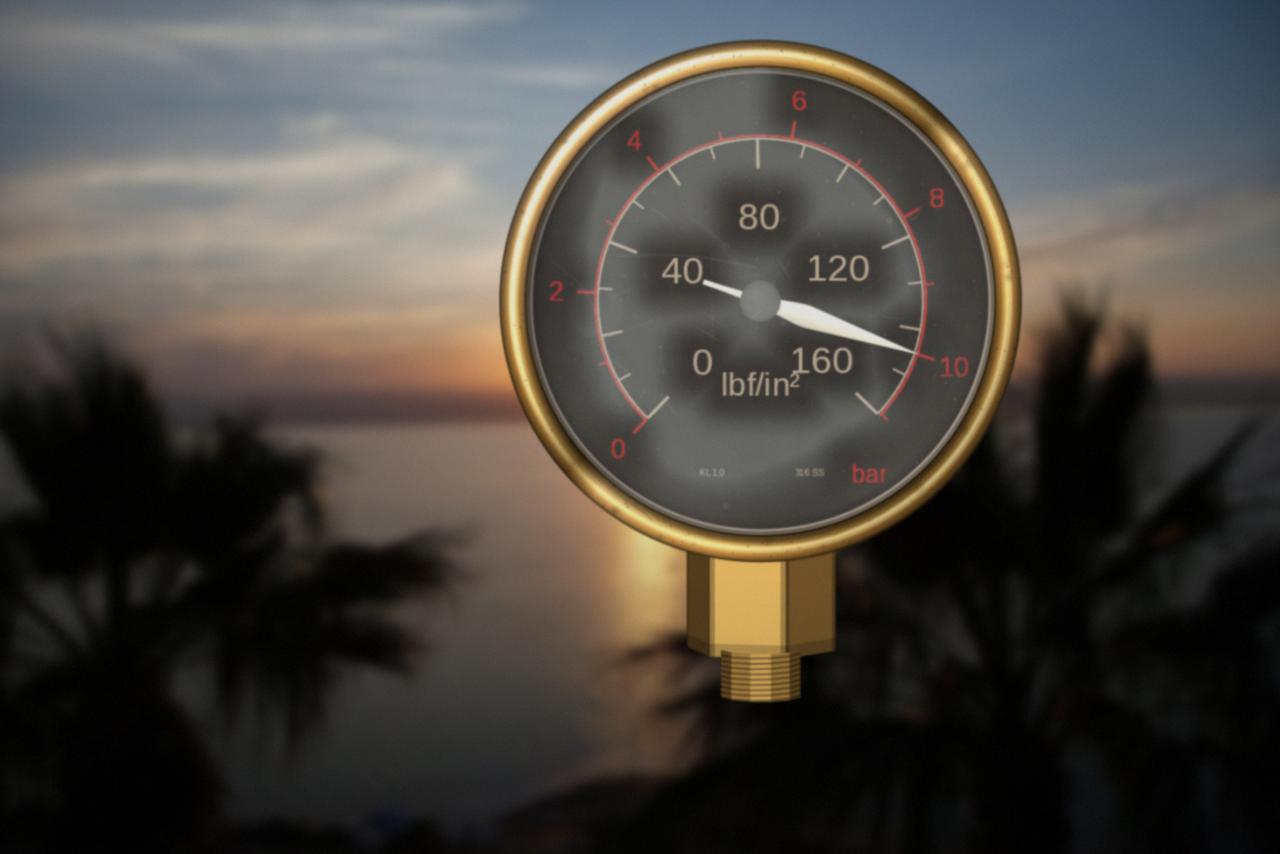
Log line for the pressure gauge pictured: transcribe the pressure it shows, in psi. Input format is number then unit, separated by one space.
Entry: 145 psi
